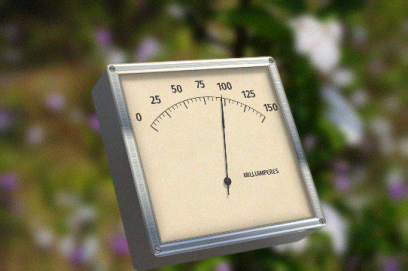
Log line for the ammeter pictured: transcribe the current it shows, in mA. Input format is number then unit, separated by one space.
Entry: 95 mA
